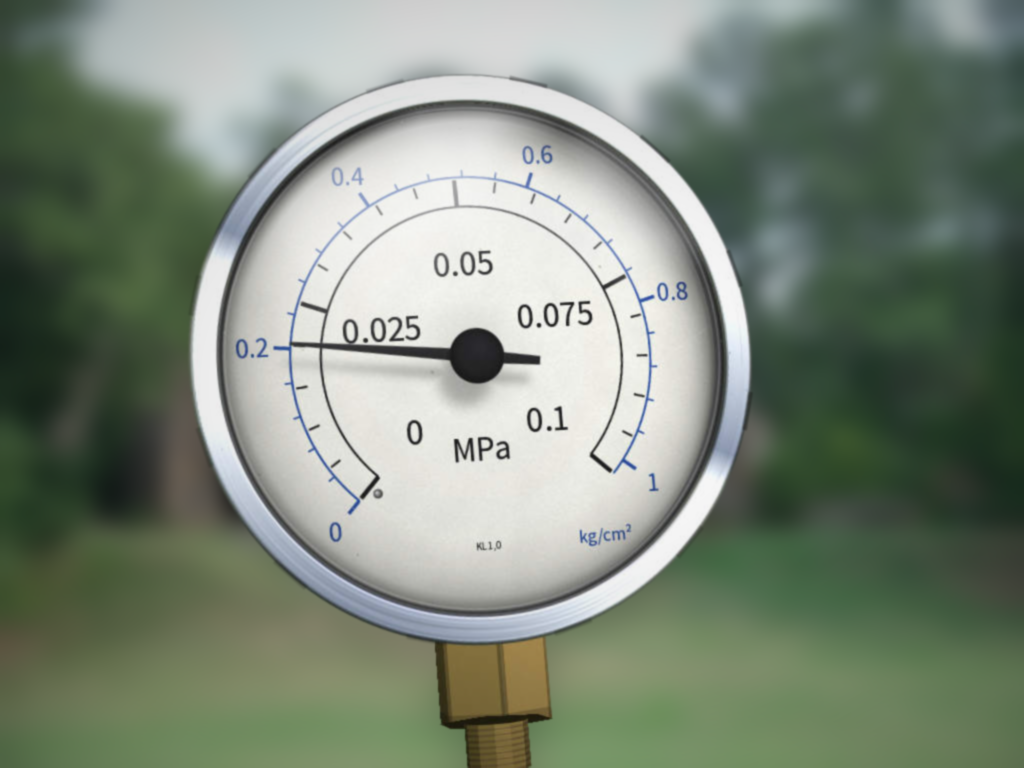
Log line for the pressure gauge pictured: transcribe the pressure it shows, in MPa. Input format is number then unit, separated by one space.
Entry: 0.02 MPa
